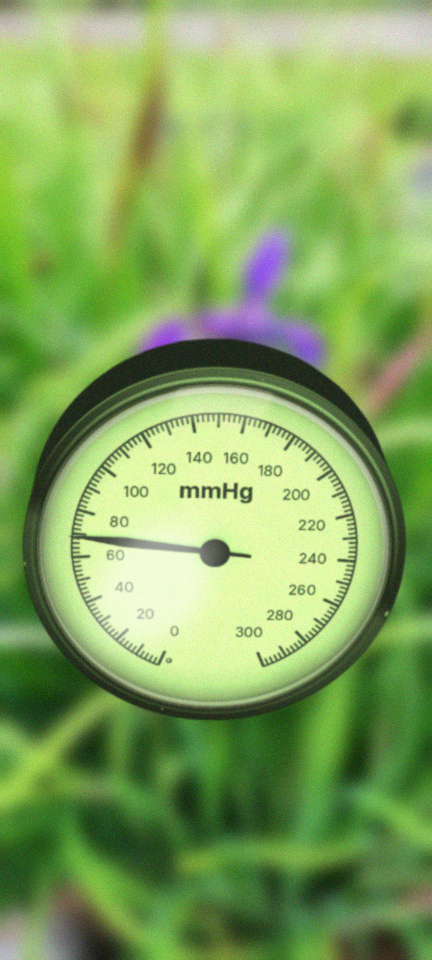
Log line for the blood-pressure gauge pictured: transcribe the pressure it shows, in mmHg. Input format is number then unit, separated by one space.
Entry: 70 mmHg
